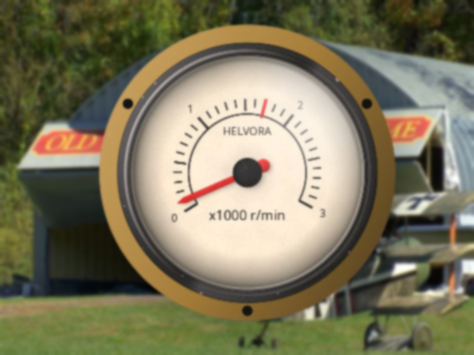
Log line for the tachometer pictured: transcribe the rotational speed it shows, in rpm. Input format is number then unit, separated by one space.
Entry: 100 rpm
